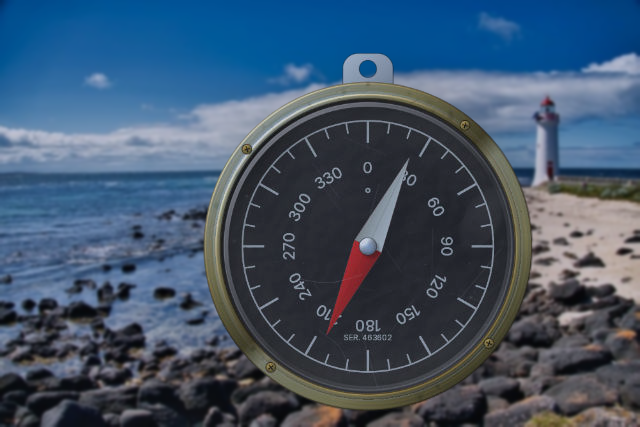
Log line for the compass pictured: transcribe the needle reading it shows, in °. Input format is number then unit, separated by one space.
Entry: 205 °
